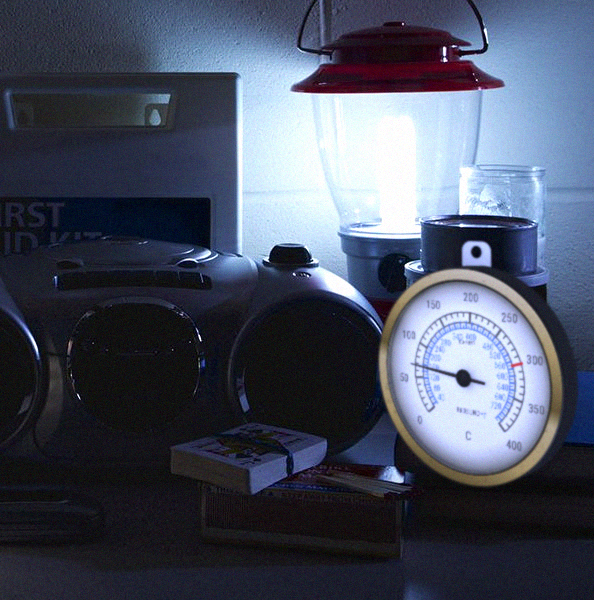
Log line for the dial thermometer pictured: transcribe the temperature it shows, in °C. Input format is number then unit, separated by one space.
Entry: 70 °C
